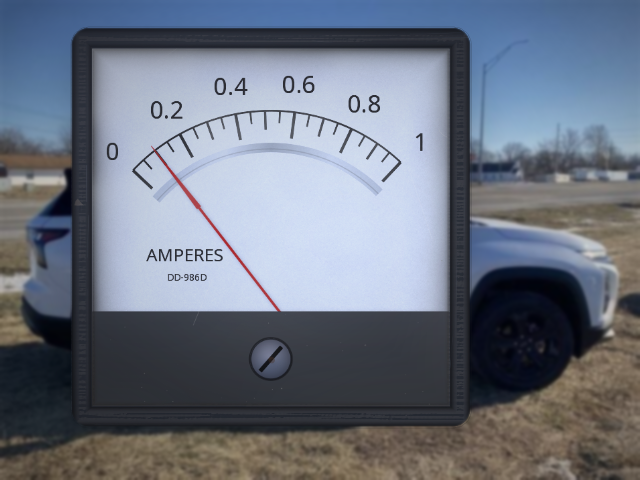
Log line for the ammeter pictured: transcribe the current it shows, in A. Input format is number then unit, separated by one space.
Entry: 0.1 A
